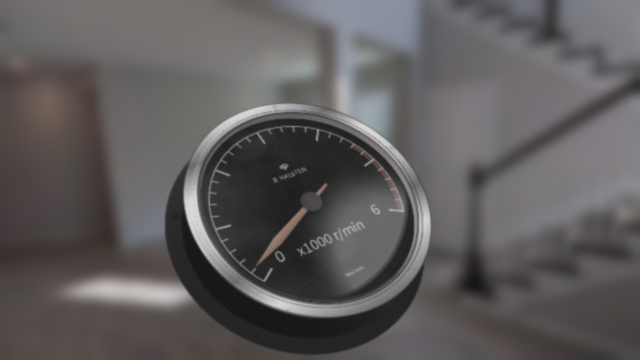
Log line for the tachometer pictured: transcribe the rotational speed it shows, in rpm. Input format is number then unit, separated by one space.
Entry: 200 rpm
